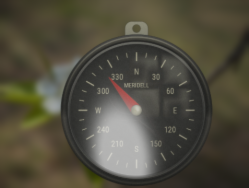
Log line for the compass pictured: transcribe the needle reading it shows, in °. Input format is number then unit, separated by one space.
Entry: 320 °
